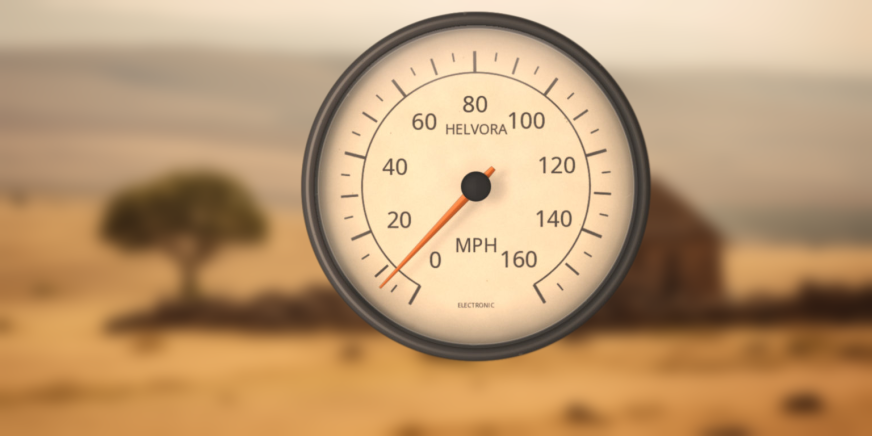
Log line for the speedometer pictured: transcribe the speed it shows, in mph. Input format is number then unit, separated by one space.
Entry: 7.5 mph
